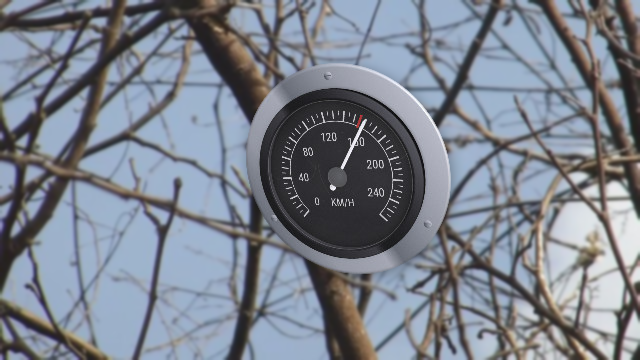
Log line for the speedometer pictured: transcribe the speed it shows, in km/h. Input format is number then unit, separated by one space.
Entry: 160 km/h
